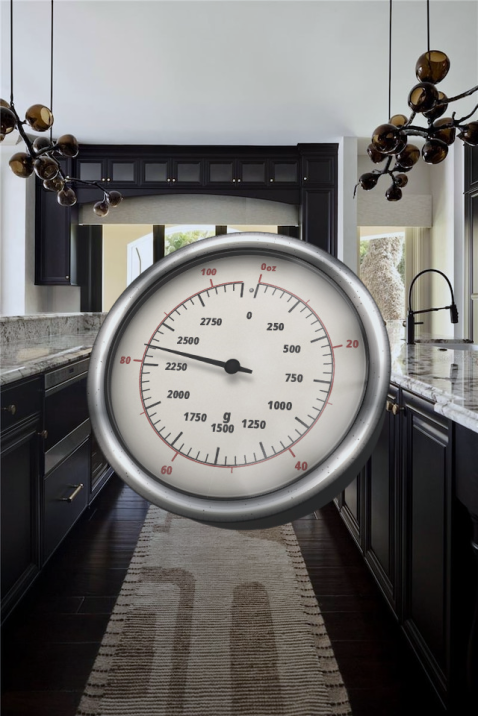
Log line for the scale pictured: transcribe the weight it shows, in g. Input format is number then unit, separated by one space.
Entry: 2350 g
